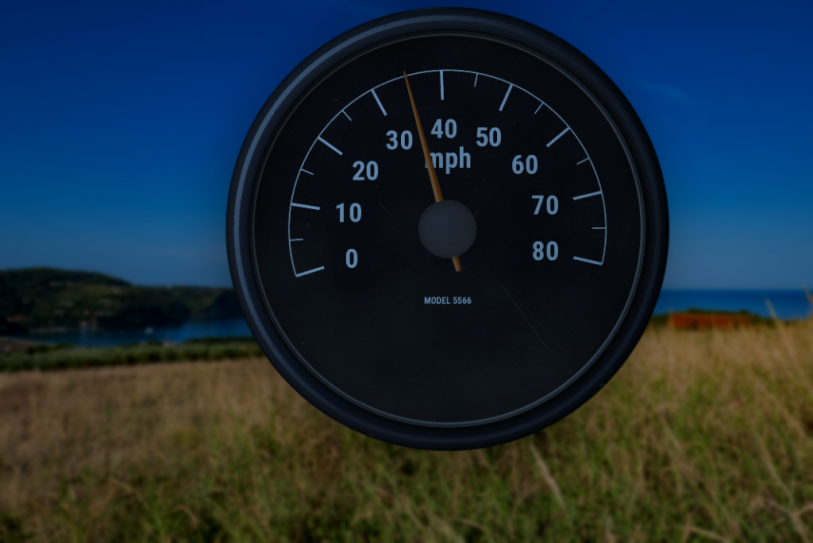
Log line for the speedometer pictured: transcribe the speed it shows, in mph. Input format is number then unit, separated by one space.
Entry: 35 mph
